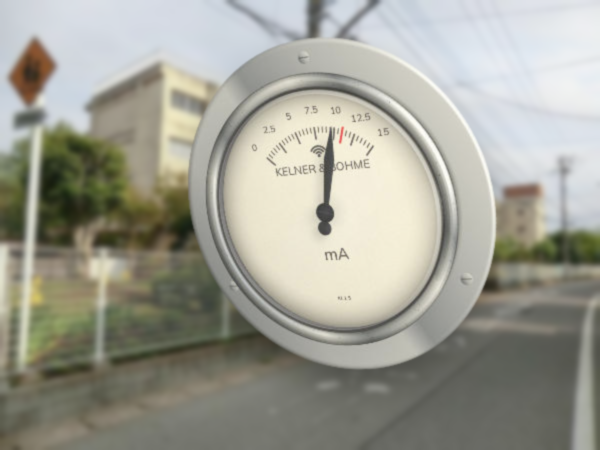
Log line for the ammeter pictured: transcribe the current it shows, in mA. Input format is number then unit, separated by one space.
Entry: 10 mA
